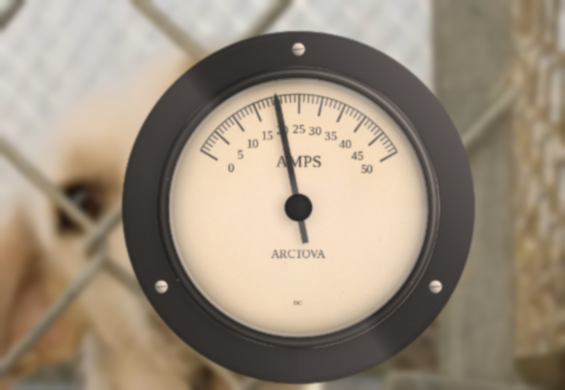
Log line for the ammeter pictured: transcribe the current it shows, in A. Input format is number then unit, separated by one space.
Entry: 20 A
